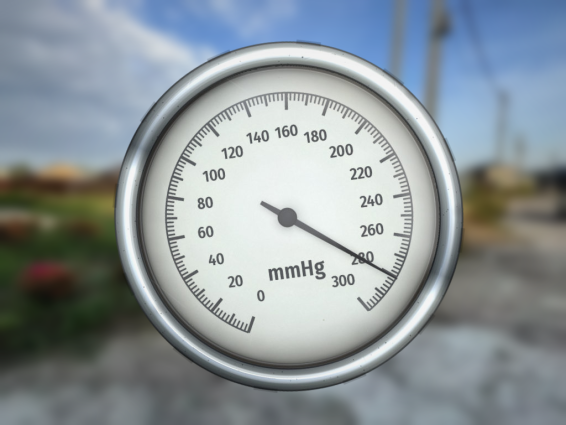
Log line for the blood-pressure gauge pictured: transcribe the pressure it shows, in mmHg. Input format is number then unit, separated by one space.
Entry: 280 mmHg
